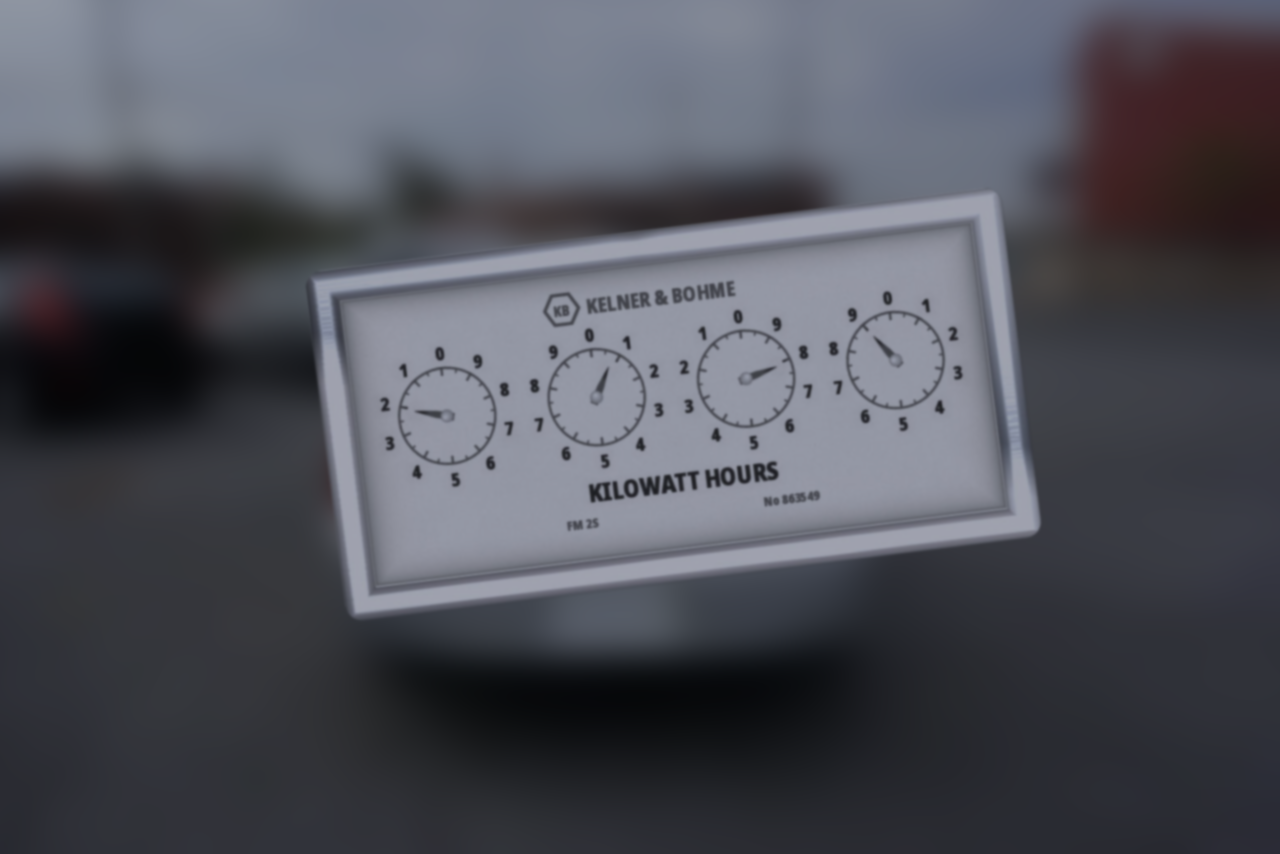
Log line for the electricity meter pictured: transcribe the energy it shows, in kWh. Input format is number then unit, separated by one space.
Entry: 2079 kWh
